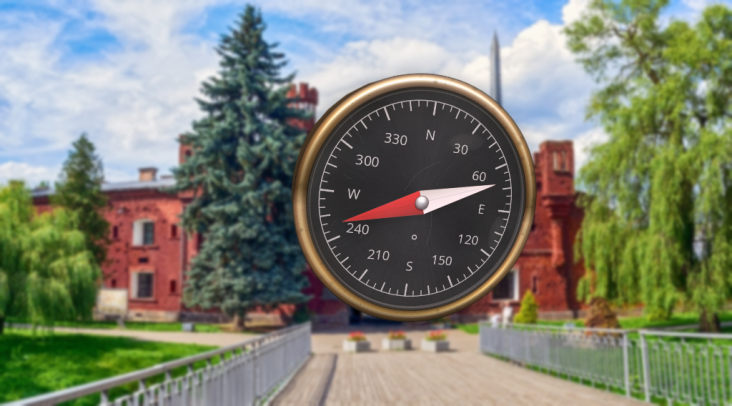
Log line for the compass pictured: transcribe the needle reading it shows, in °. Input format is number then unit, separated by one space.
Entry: 250 °
